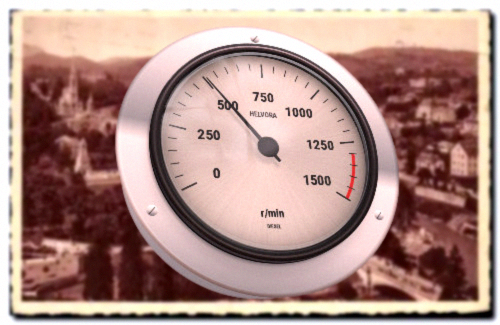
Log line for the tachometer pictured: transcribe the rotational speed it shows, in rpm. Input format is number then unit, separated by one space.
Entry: 500 rpm
